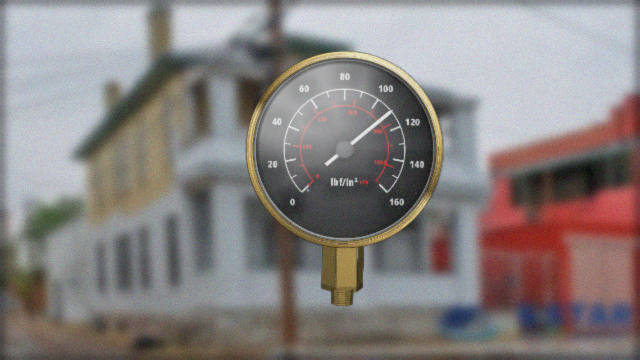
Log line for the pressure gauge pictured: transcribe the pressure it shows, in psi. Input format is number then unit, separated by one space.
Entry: 110 psi
